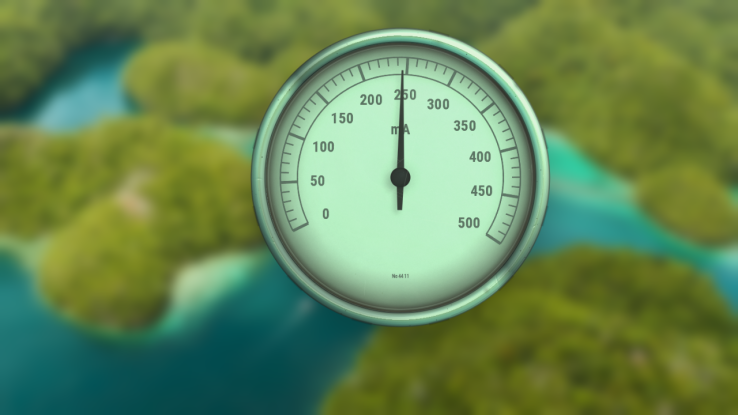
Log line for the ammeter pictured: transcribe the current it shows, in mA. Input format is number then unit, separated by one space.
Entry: 245 mA
